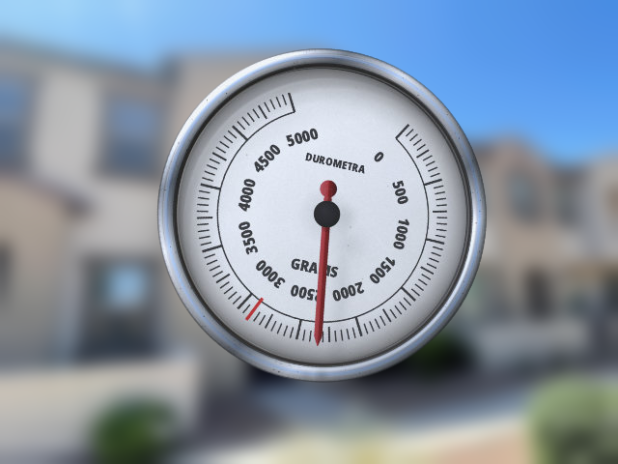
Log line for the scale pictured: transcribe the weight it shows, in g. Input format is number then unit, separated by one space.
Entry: 2350 g
